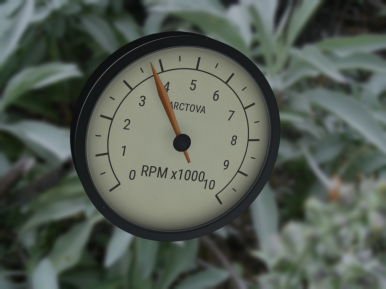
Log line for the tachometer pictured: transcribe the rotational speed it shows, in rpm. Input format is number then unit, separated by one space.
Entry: 3750 rpm
